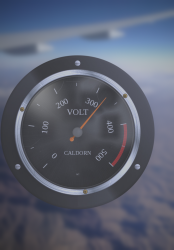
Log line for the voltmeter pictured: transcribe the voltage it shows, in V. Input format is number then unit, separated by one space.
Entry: 325 V
